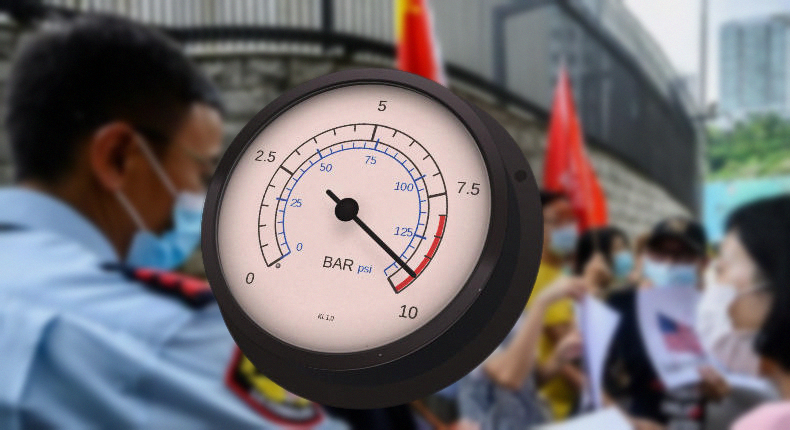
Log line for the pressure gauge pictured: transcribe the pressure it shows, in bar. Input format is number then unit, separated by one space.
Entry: 9.5 bar
